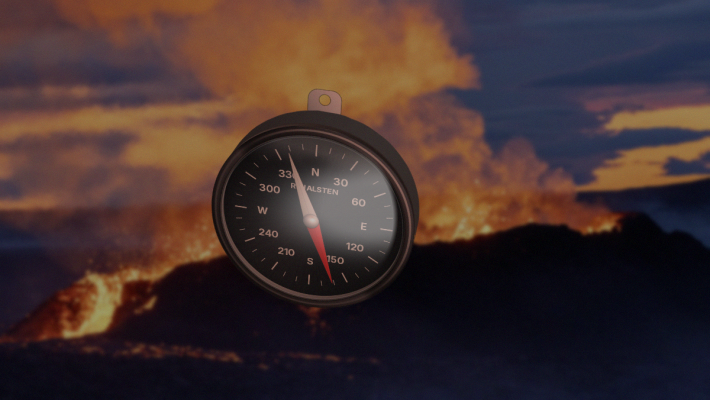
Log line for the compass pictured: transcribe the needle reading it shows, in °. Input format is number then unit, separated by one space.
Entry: 160 °
